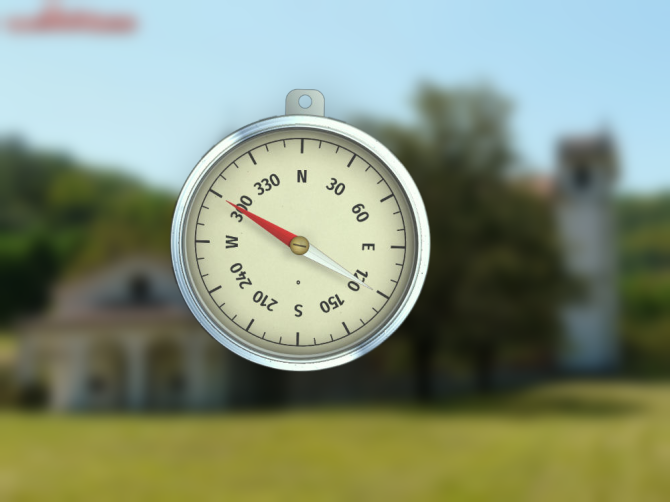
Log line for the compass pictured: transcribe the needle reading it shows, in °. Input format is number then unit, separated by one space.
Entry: 300 °
